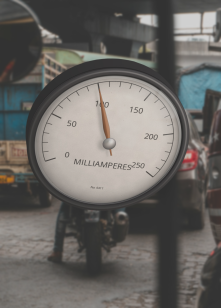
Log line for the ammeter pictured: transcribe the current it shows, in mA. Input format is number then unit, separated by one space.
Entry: 100 mA
